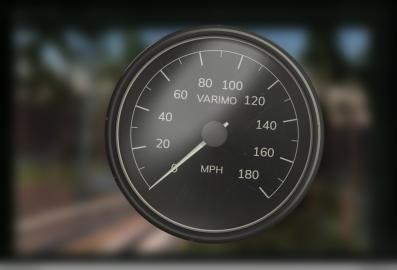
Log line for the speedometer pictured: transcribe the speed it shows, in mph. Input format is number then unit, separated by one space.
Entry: 0 mph
